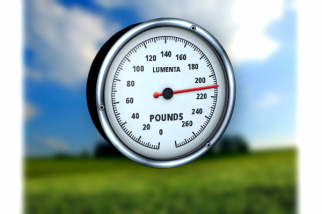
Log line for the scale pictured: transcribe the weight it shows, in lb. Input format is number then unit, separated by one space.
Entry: 210 lb
